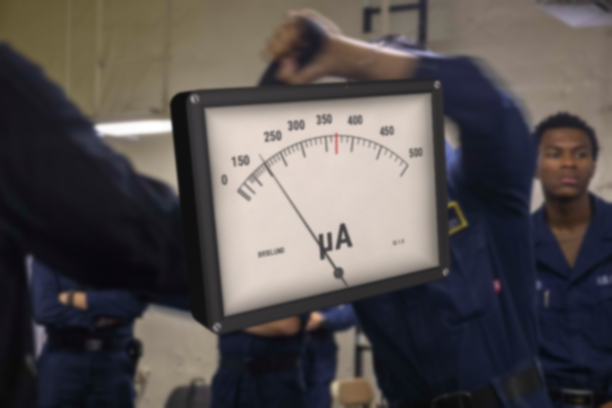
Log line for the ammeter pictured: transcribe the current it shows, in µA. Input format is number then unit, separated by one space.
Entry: 200 µA
